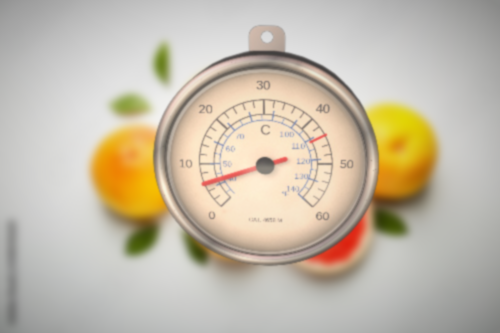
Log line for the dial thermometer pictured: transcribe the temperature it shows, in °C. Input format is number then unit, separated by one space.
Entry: 6 °C
